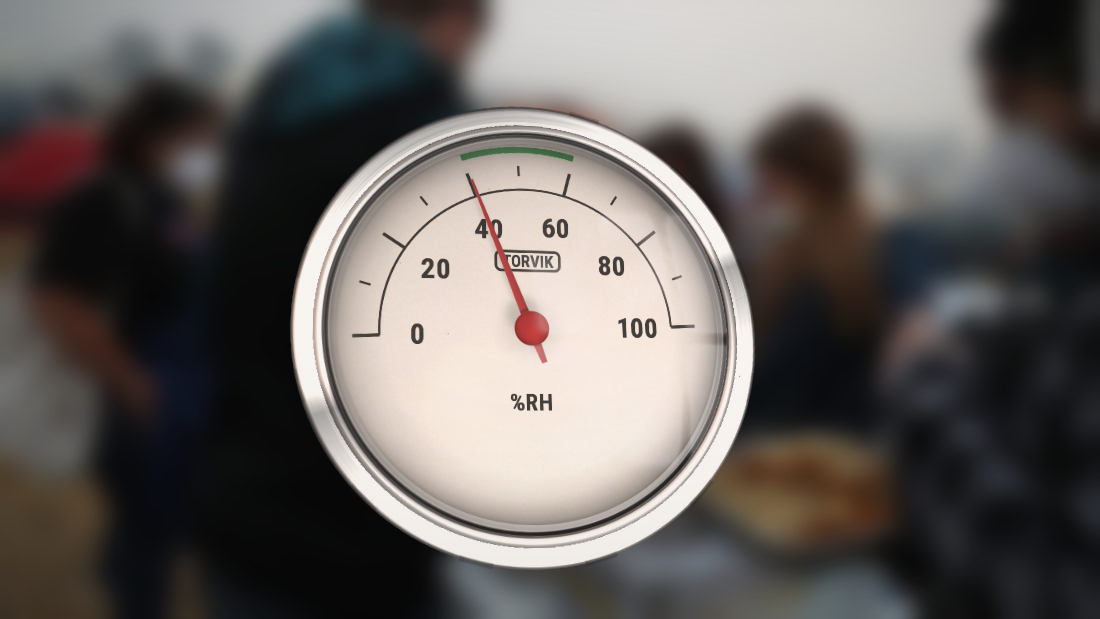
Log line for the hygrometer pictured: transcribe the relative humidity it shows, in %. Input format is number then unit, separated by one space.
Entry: 40 %
